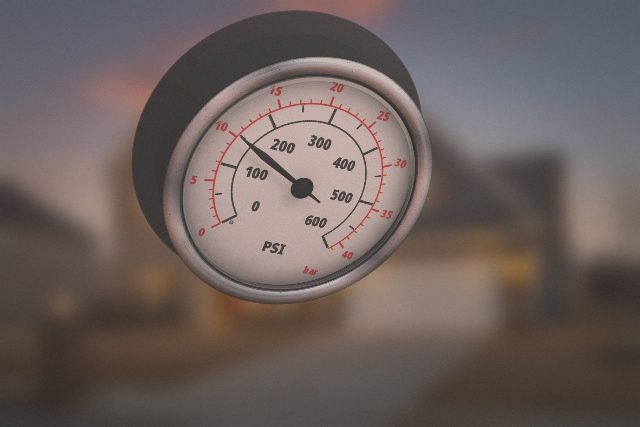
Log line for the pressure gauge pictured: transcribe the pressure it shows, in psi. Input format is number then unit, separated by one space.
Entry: 150 psi
